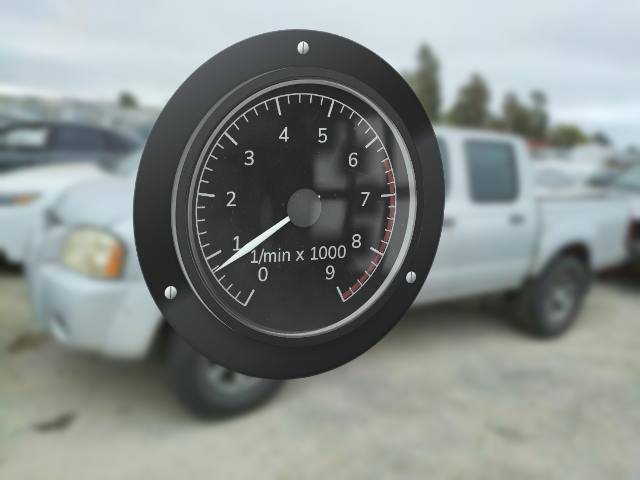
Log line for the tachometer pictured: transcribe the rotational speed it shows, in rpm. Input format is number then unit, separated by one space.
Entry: 800 rpm
